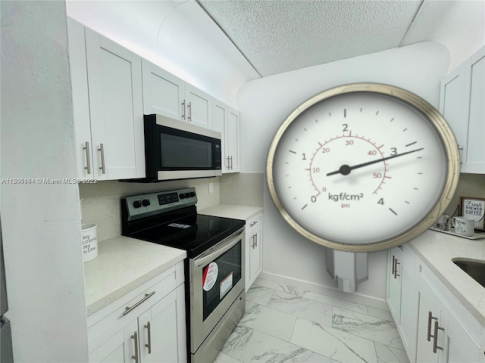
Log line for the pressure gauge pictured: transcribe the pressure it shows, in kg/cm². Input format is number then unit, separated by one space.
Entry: 3.1 kg/cm²
